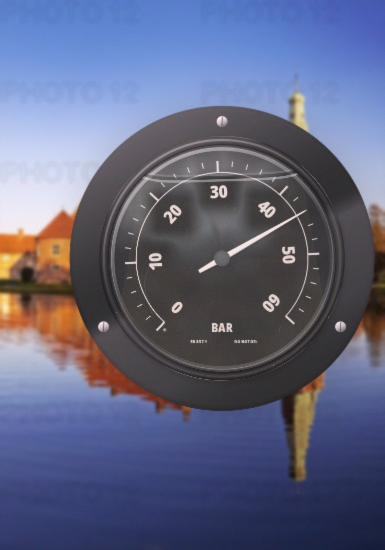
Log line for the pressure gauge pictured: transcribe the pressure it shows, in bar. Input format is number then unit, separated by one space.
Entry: 44 bar
